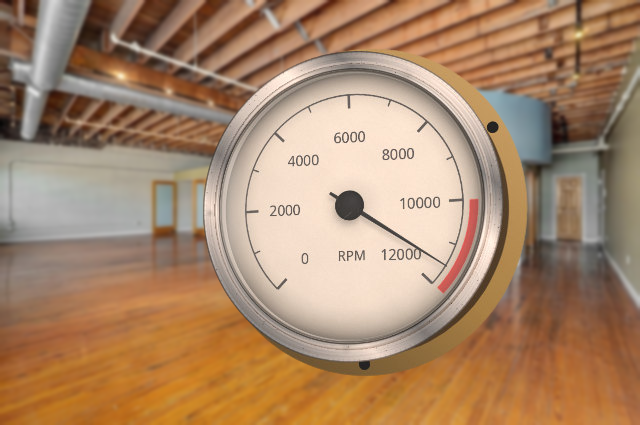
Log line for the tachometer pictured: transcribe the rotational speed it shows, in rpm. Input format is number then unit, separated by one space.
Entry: 11500 rpm
